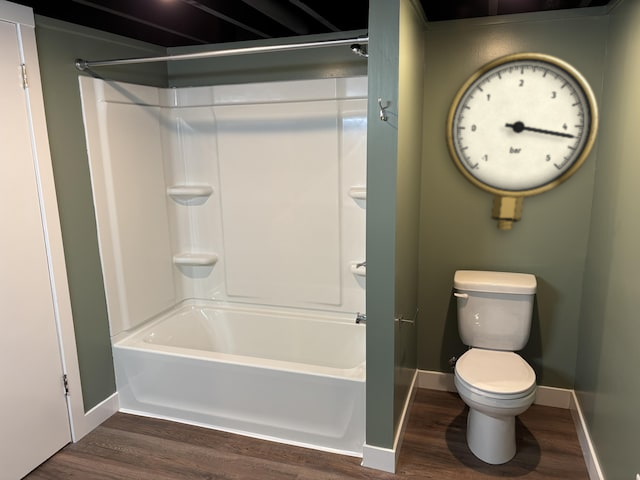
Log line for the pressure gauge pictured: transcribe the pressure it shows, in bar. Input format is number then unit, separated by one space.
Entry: 4.25 bar
